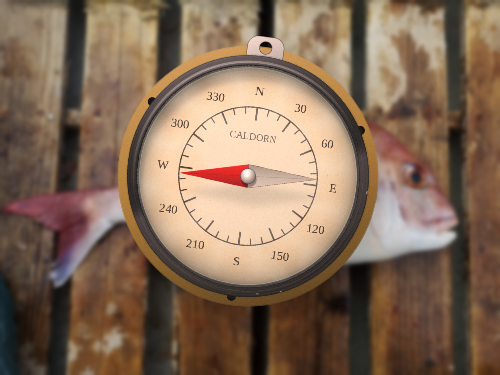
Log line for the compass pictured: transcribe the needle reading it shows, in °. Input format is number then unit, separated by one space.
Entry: 265 °
